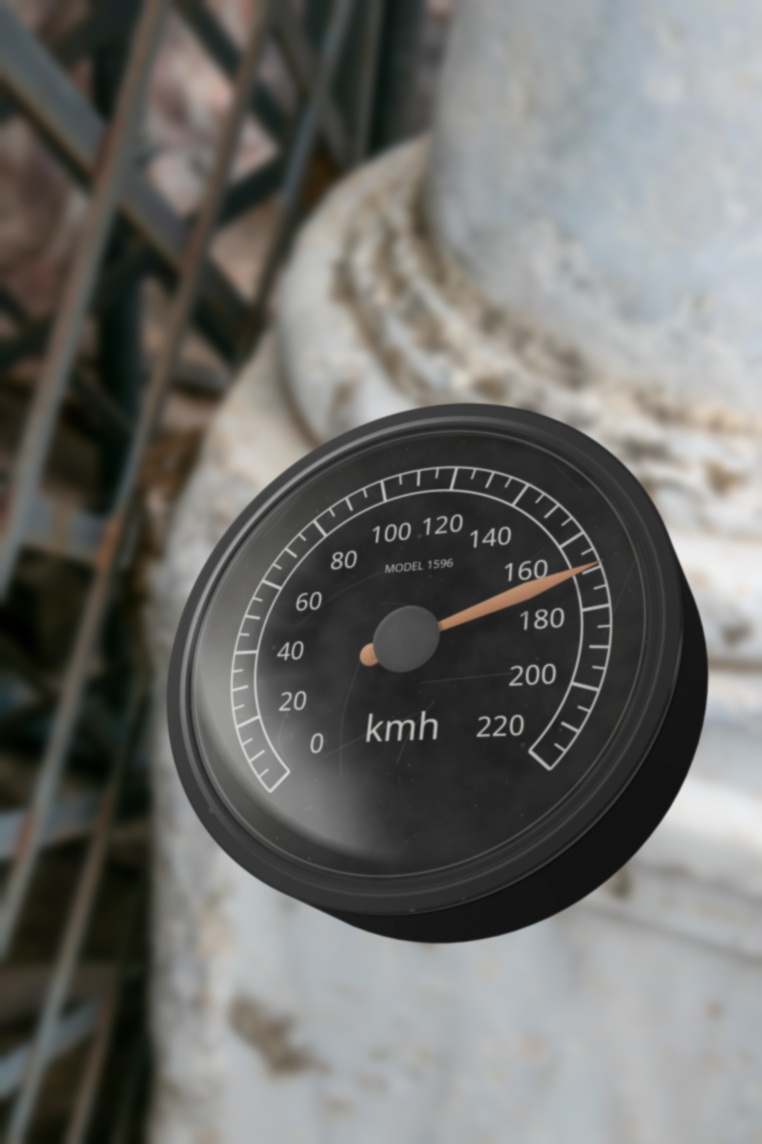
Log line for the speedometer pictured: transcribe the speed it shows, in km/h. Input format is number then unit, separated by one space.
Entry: 170 km/h
